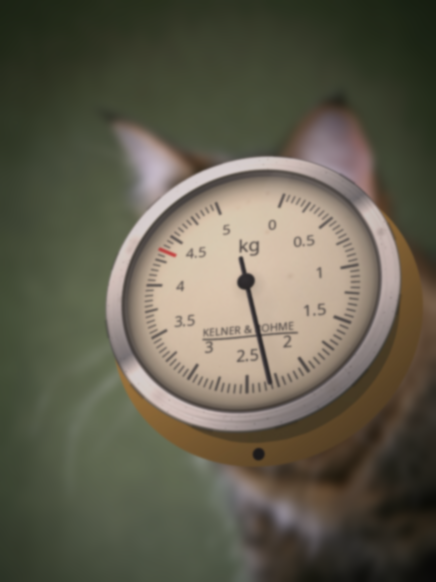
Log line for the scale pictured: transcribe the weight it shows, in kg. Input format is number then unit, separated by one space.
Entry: 2.3 kg
